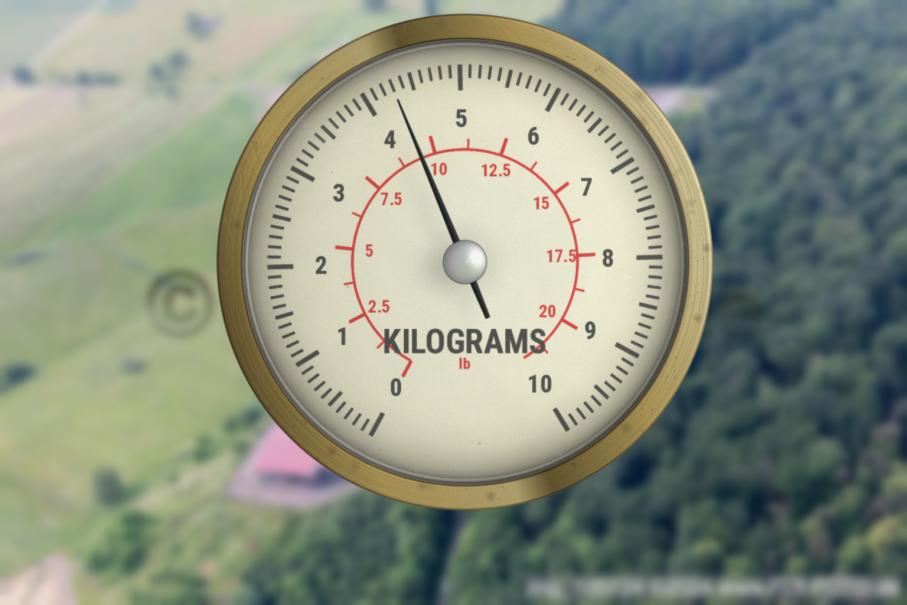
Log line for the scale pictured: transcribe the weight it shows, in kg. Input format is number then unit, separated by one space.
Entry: 4.3 kg
